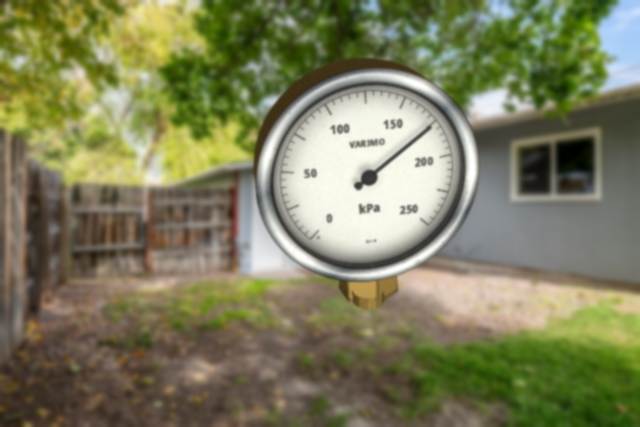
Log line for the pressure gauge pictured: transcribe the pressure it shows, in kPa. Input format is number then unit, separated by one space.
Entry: 175 kPa
